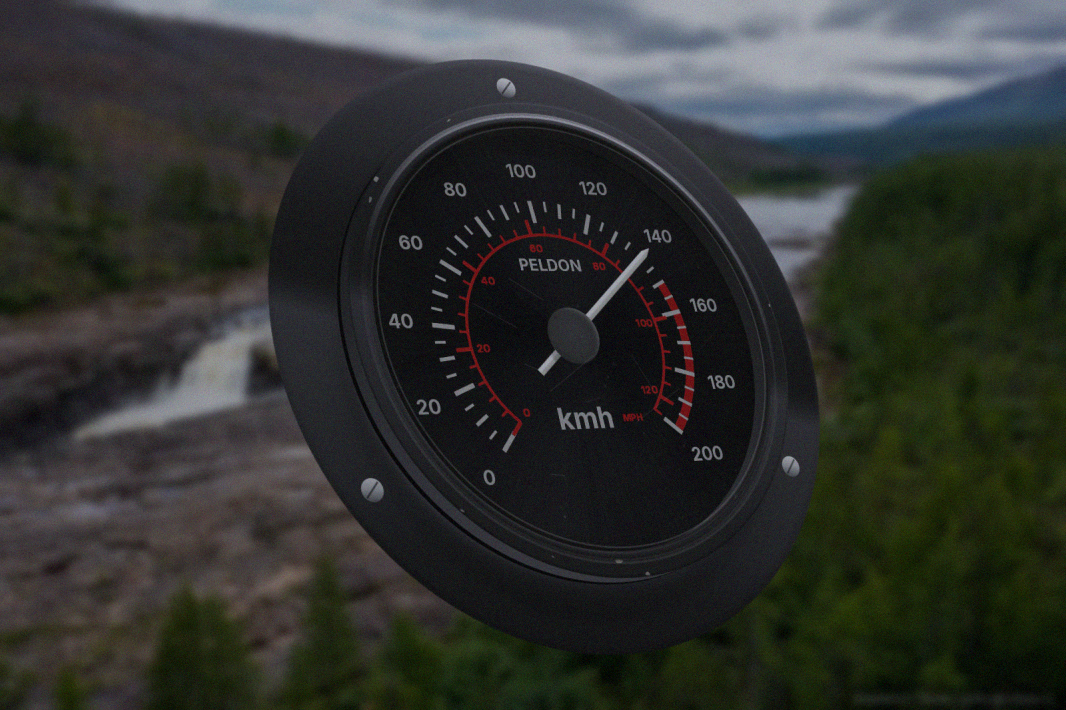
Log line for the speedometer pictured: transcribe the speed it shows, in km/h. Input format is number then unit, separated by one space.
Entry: 140 km/h
